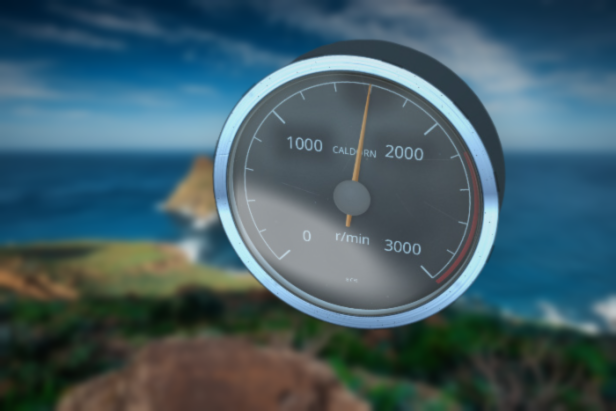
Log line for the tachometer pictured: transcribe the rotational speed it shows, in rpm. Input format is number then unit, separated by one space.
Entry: 1600 rpm
